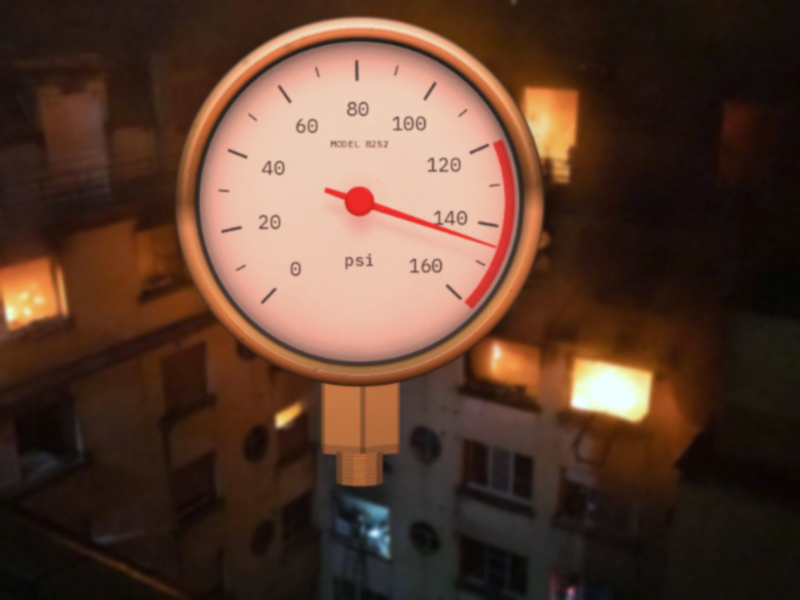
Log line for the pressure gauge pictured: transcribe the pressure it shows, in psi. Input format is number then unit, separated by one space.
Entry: 145 psi
